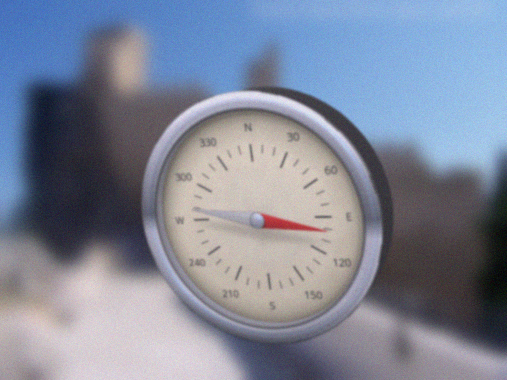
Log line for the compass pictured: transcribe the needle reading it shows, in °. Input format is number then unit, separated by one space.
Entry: 100 °
